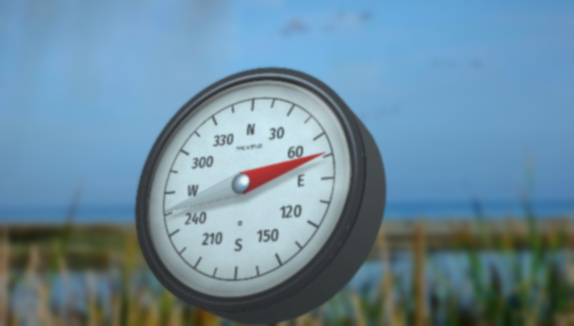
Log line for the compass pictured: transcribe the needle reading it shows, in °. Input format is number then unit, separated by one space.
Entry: 75 °
